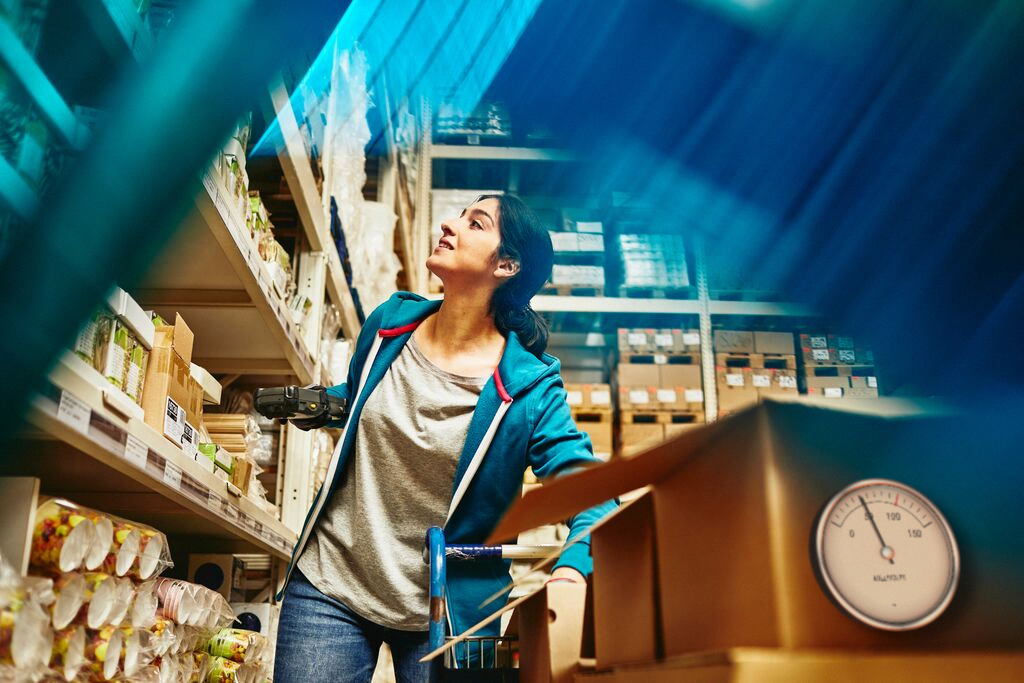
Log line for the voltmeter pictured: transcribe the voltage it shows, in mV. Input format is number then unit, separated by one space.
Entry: 50 mV
